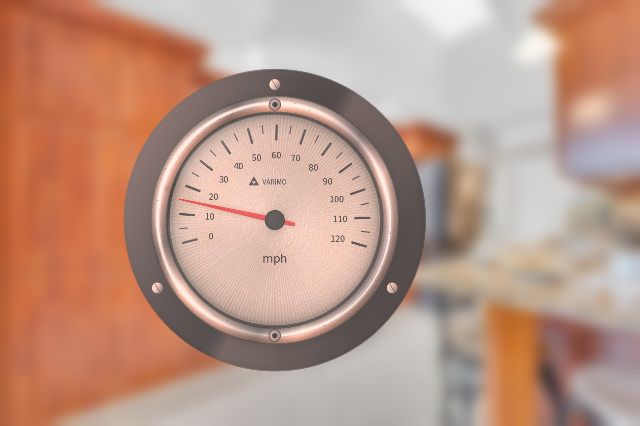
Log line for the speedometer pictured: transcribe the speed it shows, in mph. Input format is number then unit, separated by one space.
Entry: 15 mph
